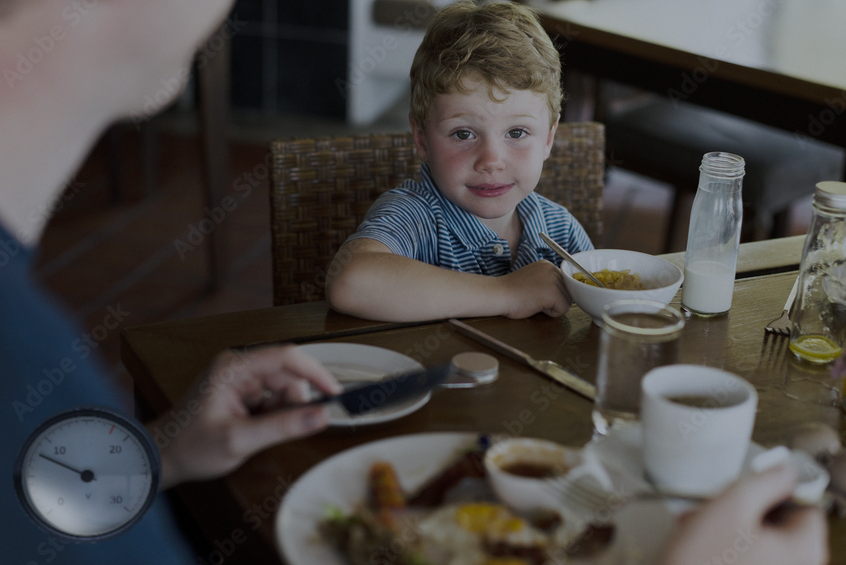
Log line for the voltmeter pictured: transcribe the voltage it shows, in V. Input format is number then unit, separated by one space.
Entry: 8 V
